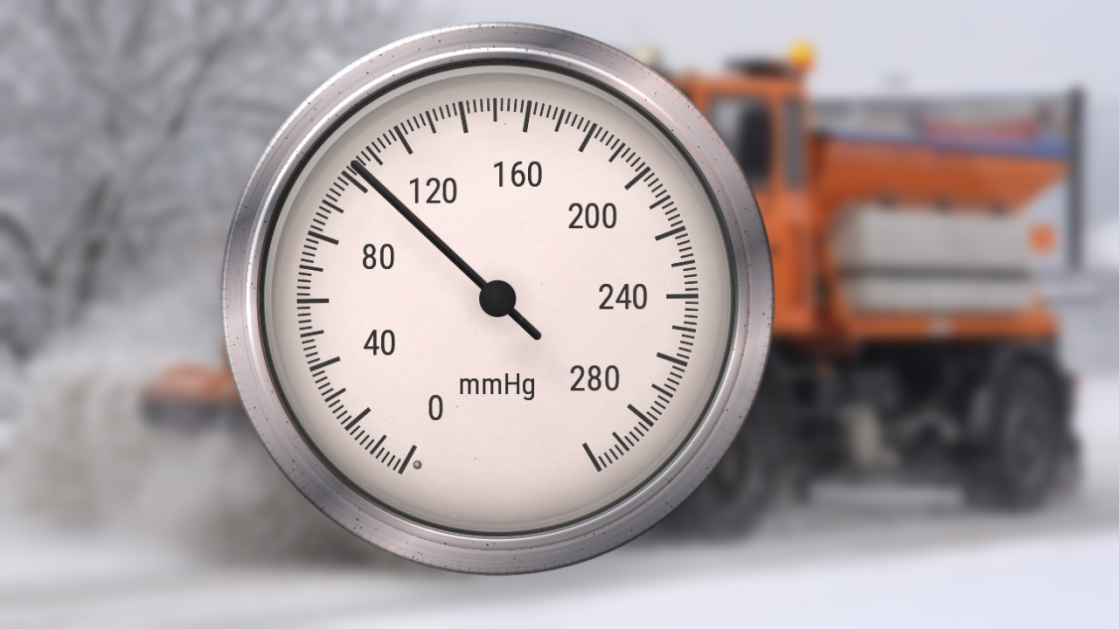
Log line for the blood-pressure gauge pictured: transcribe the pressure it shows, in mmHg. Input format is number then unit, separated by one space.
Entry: 104 mmHg
